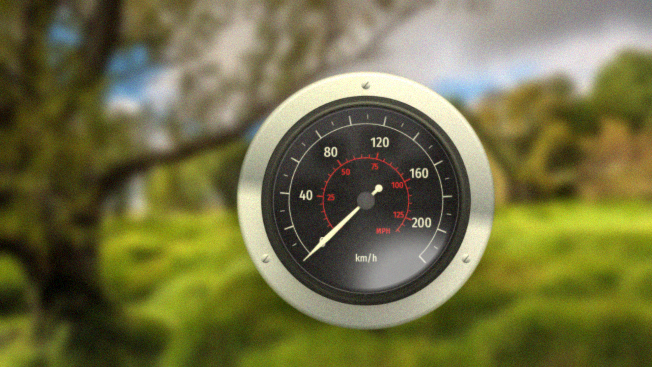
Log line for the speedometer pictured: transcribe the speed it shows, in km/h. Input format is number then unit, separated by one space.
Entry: 0 km/h
